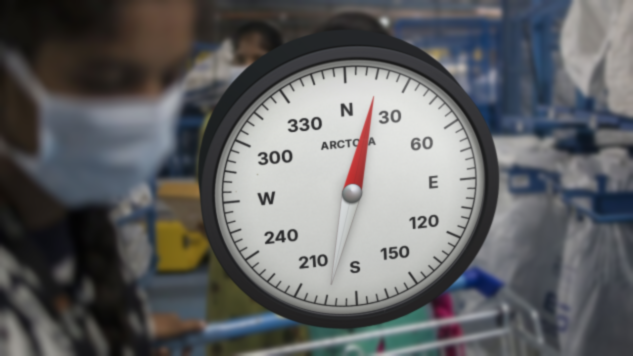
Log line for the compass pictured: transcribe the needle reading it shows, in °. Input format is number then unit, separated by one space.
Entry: 15 °
